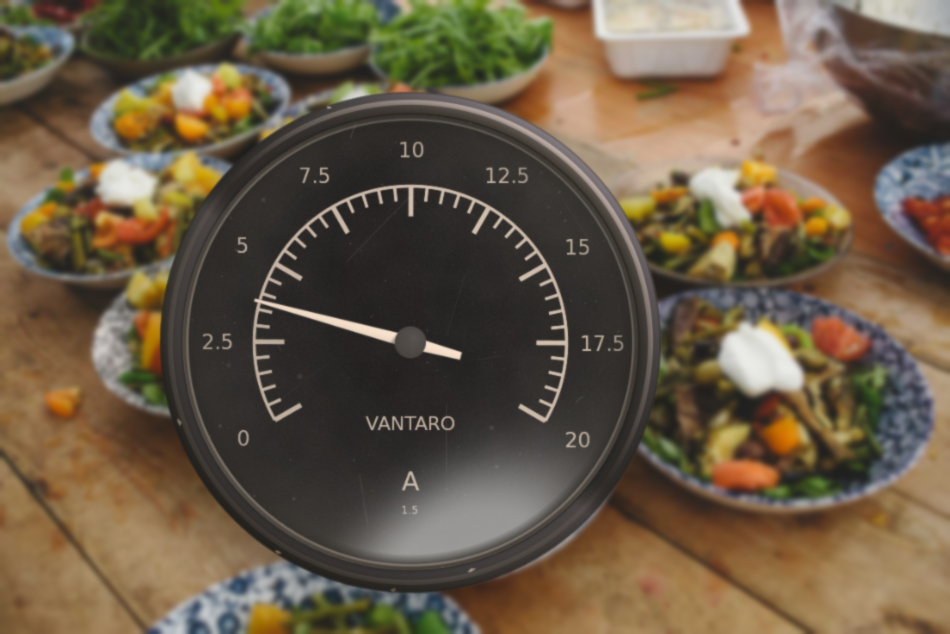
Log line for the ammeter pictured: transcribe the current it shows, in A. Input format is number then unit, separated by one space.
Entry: 3.75 A
